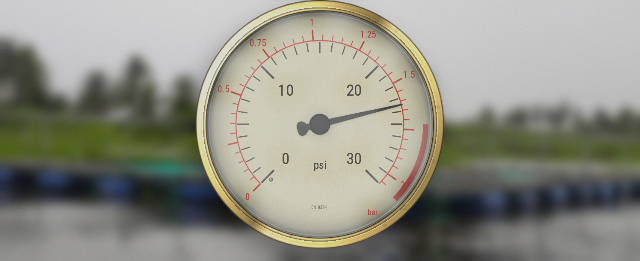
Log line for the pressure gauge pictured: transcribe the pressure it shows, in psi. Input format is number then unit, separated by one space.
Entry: 23.5 psi
